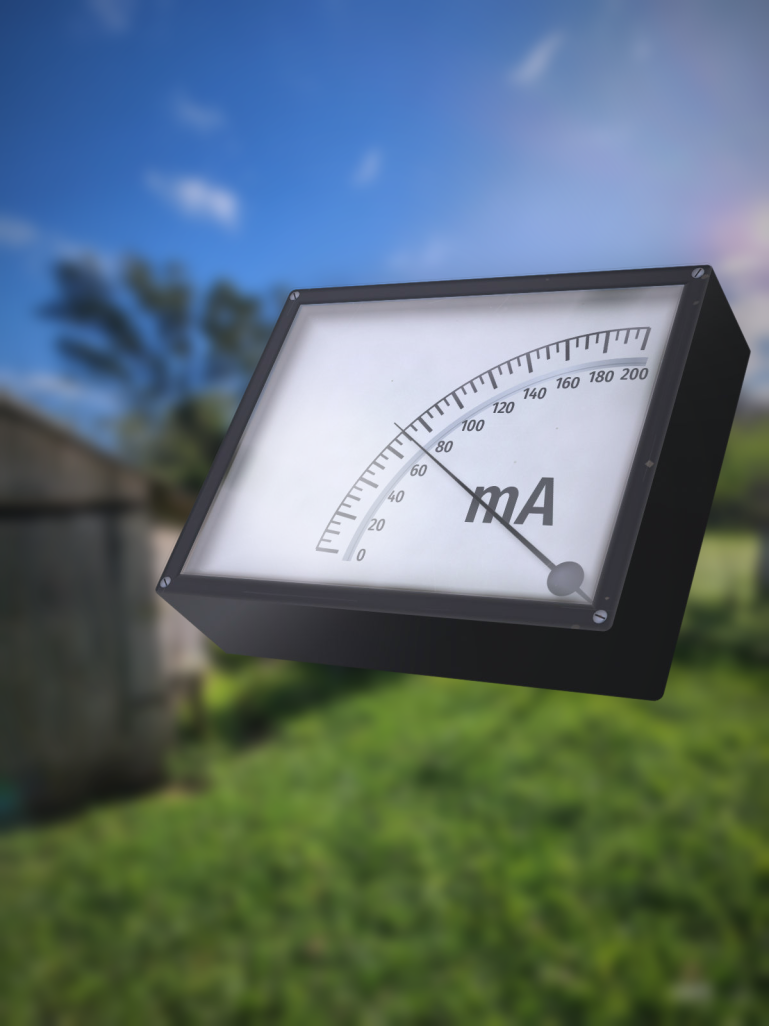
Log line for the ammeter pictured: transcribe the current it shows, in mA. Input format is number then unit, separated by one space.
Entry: 70 mA
